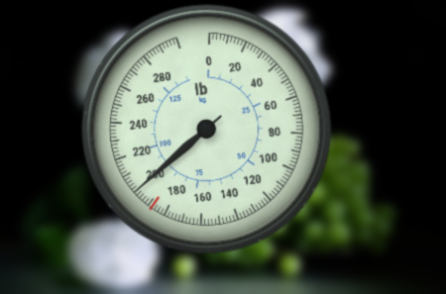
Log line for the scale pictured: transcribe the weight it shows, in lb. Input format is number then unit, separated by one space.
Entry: 200 lb
